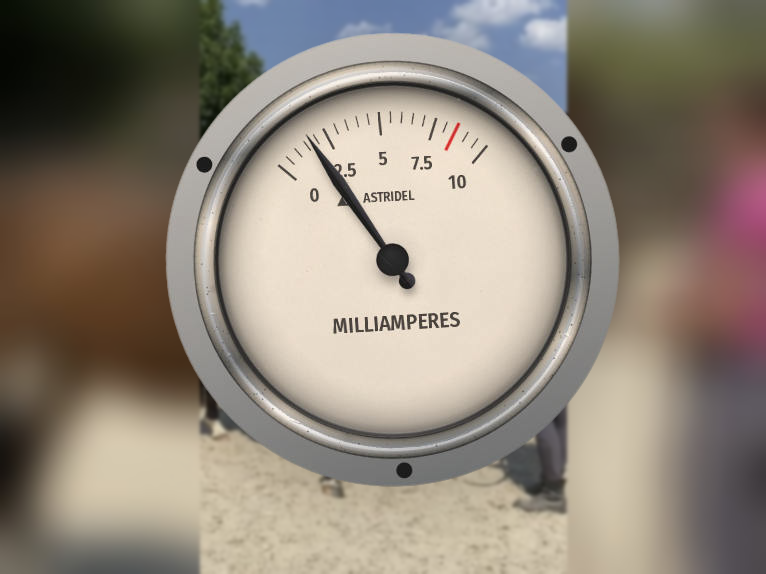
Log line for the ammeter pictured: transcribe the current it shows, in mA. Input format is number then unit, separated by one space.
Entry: 1.75 mA
